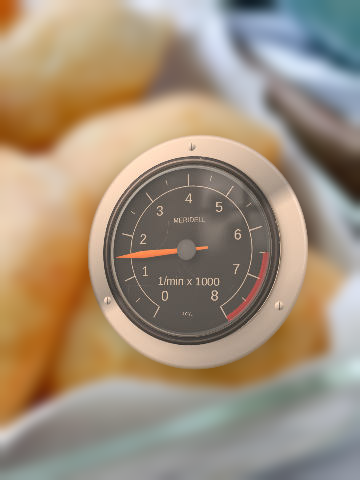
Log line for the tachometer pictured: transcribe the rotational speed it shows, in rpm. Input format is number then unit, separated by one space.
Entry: 1500 rpm
